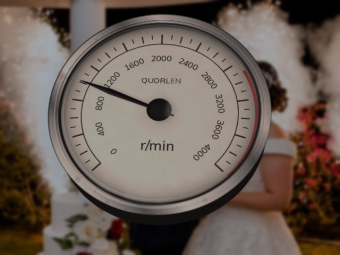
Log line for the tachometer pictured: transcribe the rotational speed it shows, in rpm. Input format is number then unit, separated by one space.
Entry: 1000 rpm
